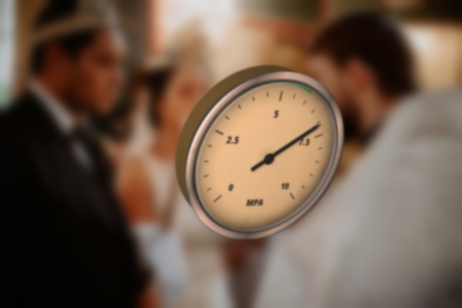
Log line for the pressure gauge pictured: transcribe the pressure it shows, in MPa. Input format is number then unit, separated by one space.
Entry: 7 MPa
